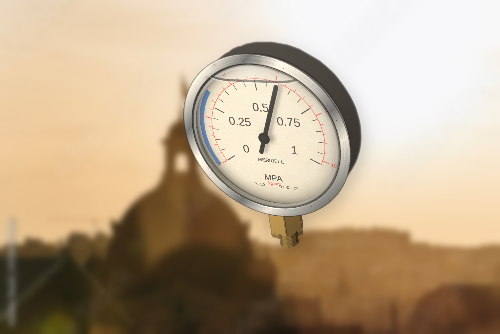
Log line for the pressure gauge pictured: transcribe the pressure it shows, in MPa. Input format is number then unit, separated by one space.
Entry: 0.6 MPa
